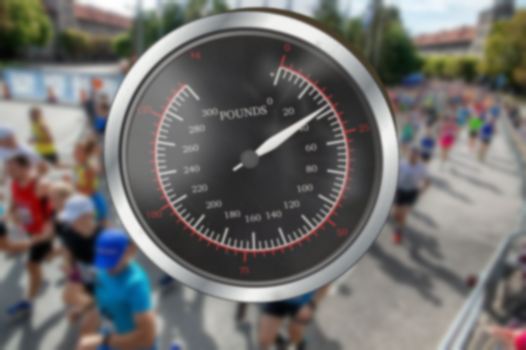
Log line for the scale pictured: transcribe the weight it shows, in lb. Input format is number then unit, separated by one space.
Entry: 36 lb
